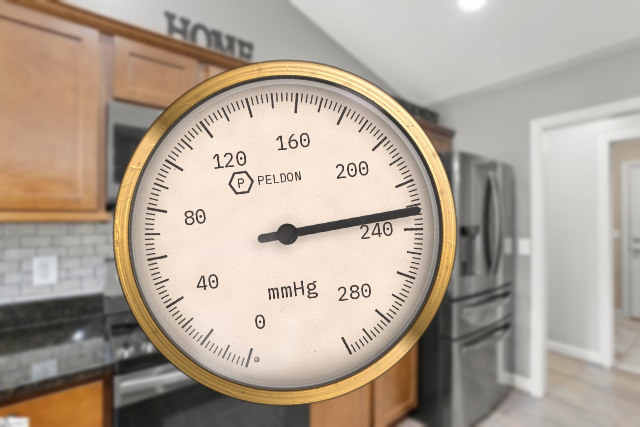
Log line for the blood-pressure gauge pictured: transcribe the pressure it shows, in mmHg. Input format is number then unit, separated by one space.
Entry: 232 mmHg
